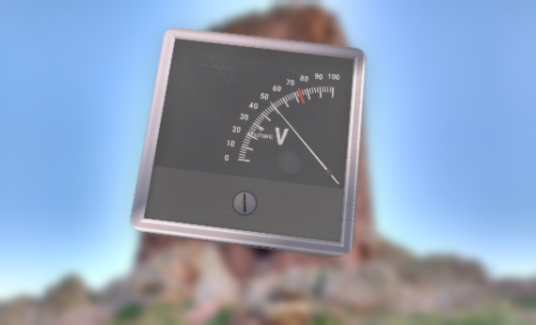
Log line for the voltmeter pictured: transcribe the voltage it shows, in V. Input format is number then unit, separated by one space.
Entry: 50 V
